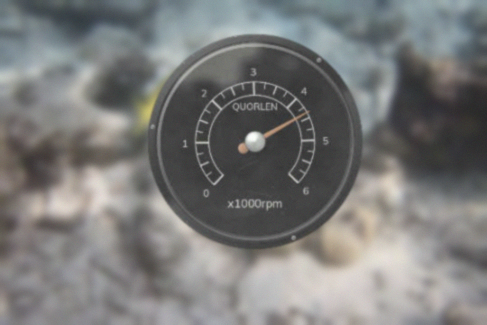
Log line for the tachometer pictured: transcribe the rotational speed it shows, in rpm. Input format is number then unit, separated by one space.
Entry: 4375 rpm
